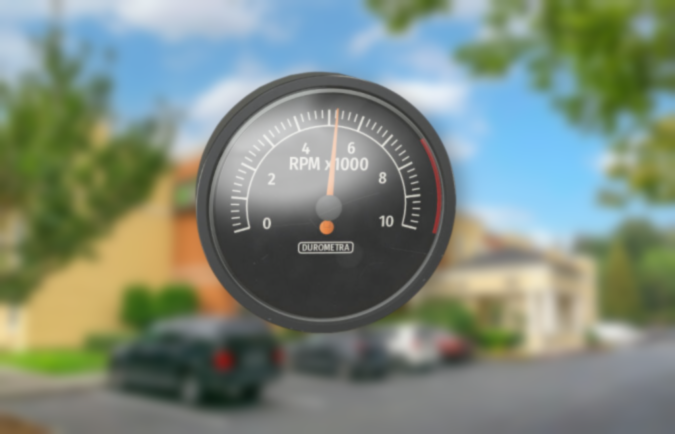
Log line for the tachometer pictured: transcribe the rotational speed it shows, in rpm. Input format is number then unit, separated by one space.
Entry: 5200 rpm
